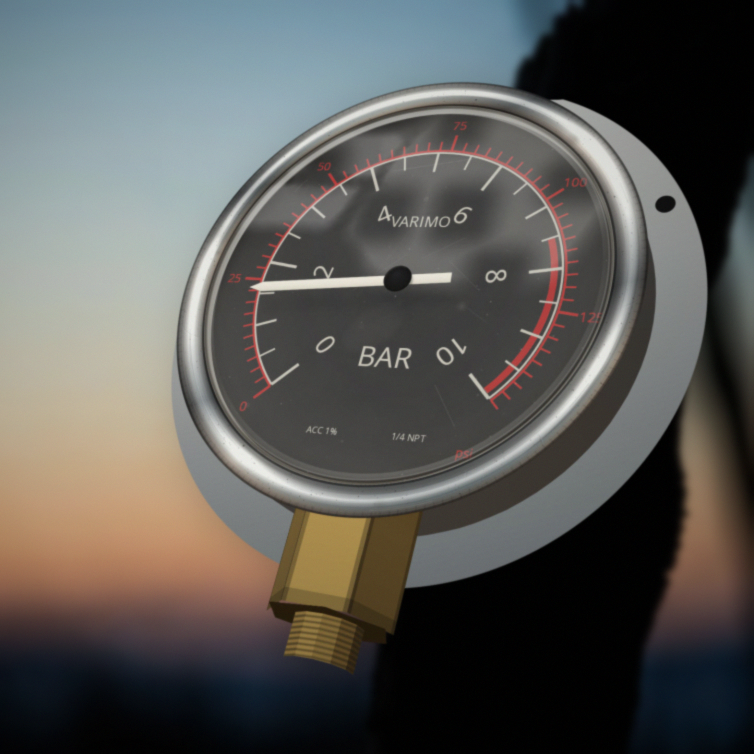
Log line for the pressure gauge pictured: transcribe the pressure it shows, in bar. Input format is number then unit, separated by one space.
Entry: 1.5 bar
